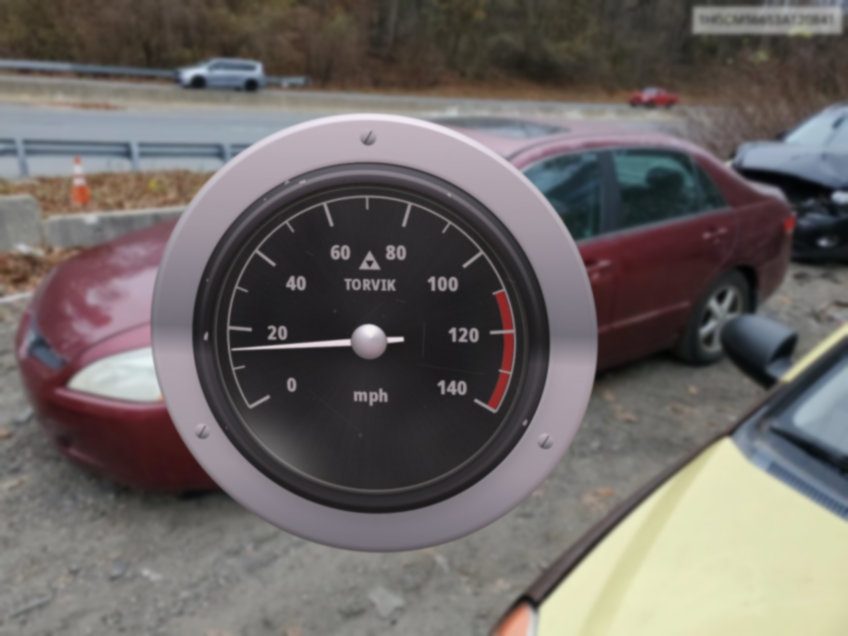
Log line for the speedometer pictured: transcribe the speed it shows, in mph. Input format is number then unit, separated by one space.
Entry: 15 mph
